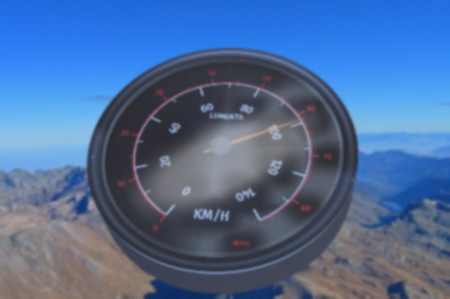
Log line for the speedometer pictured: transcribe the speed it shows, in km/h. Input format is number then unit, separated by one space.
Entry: 100 km/h
